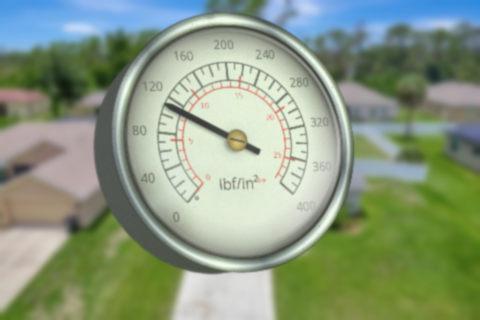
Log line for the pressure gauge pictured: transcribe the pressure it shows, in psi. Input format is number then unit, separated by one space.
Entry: 110 psi
